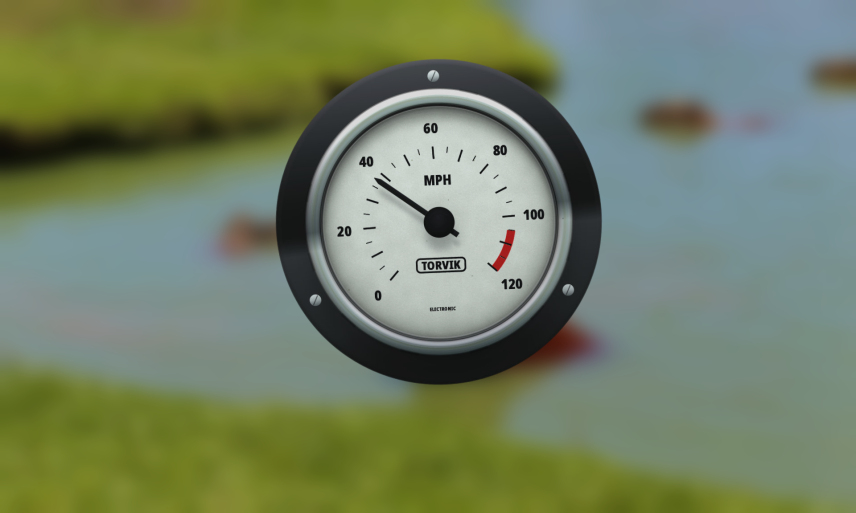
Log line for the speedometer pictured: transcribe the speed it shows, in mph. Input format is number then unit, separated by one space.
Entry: 37.5 mph
